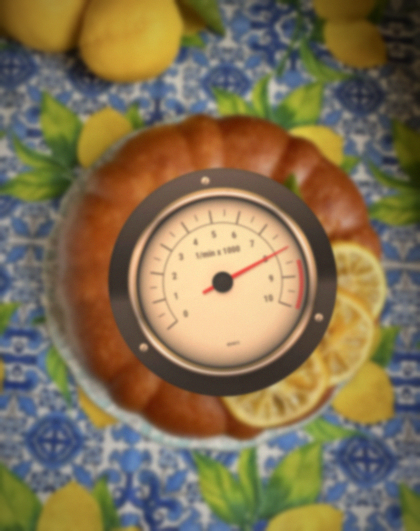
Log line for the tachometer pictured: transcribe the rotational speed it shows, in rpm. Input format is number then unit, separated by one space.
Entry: 8000 rpm
